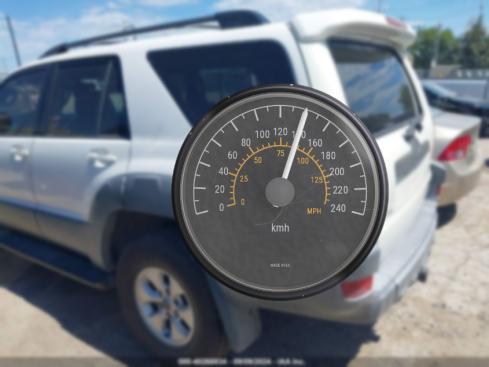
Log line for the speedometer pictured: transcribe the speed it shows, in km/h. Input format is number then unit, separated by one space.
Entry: 140 km/h
